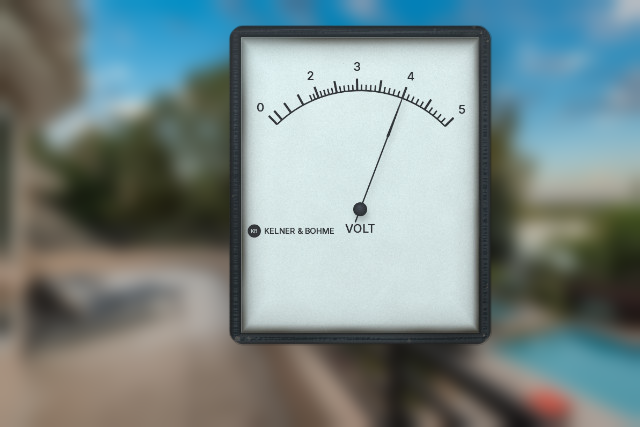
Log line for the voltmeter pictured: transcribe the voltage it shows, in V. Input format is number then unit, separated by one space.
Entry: 4 V
